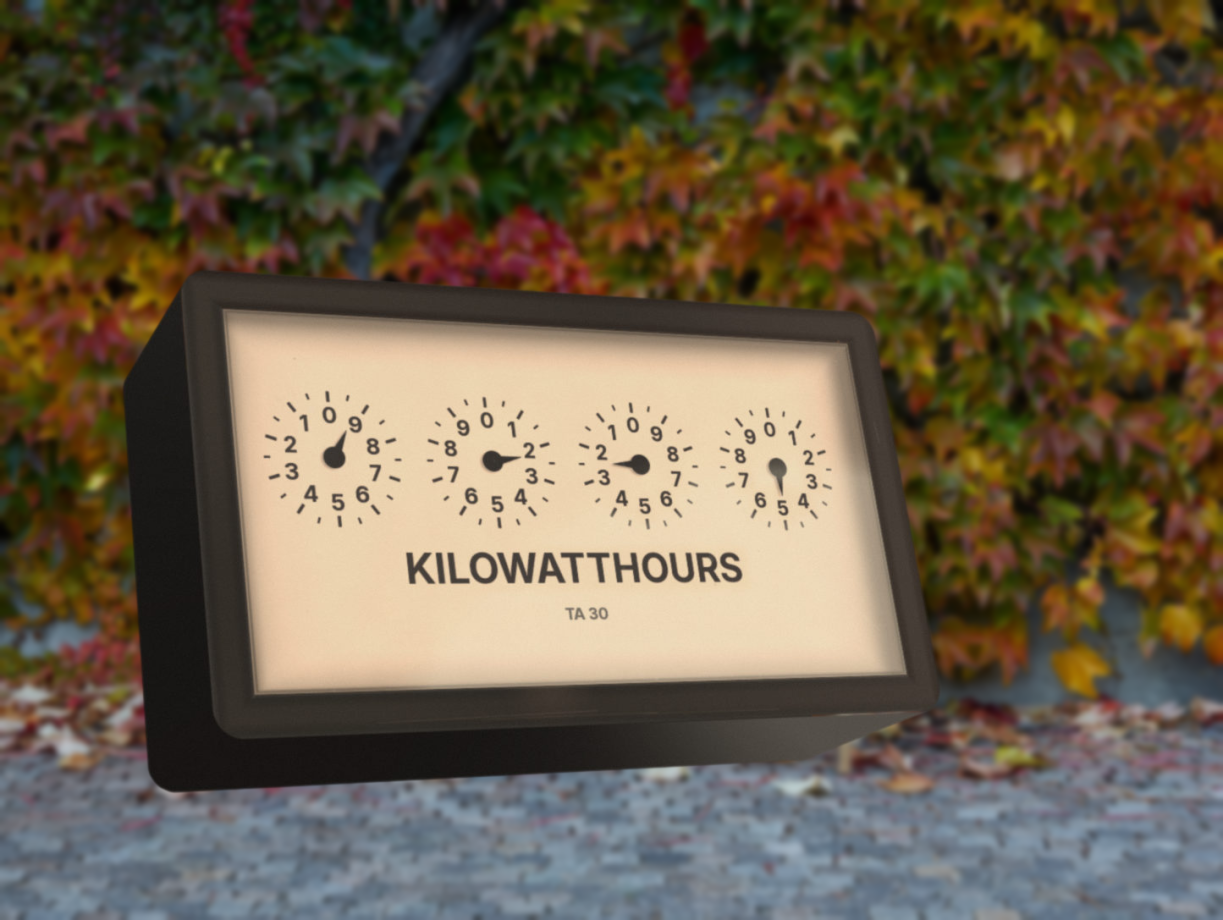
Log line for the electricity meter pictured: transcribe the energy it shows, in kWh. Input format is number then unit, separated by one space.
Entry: 9225 kWh
